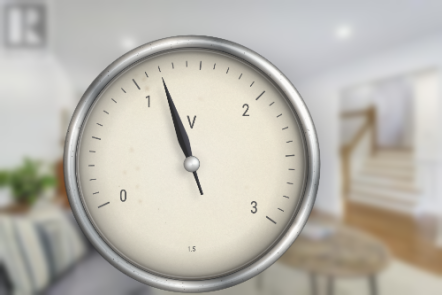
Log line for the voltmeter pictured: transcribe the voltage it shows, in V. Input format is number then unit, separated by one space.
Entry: 1.2 V
